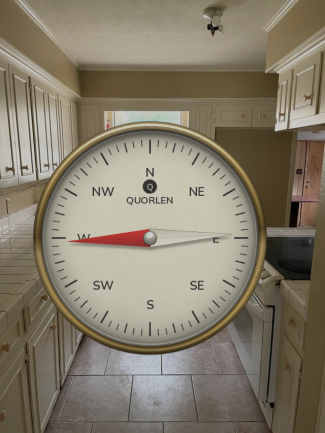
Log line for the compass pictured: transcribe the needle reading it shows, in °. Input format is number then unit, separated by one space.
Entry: 267.5 °
